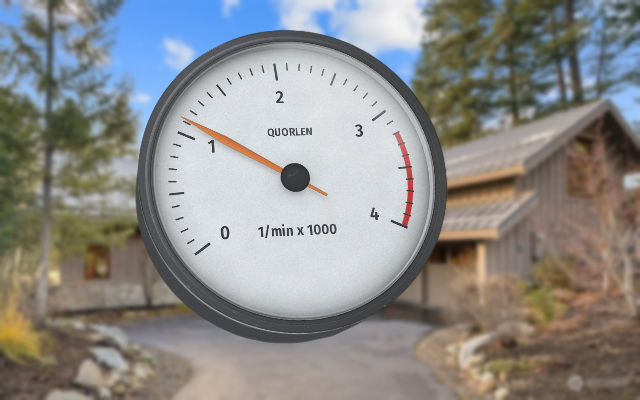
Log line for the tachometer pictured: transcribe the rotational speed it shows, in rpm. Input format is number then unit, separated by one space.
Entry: 1100 rpm
